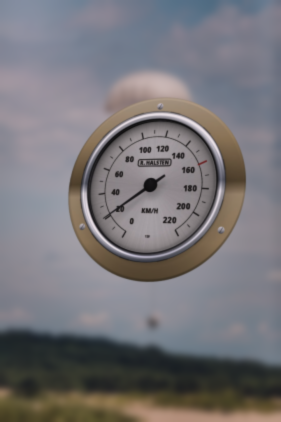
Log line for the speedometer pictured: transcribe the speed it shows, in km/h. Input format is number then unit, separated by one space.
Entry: 20 km/h
